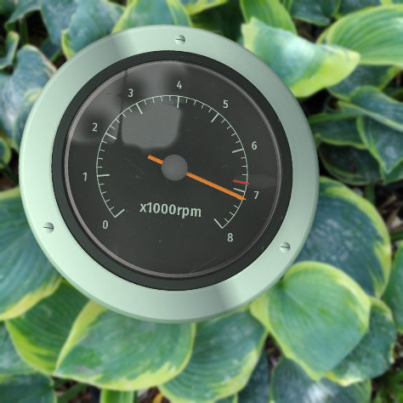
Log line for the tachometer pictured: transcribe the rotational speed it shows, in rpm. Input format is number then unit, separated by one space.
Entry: 7200 rpm
